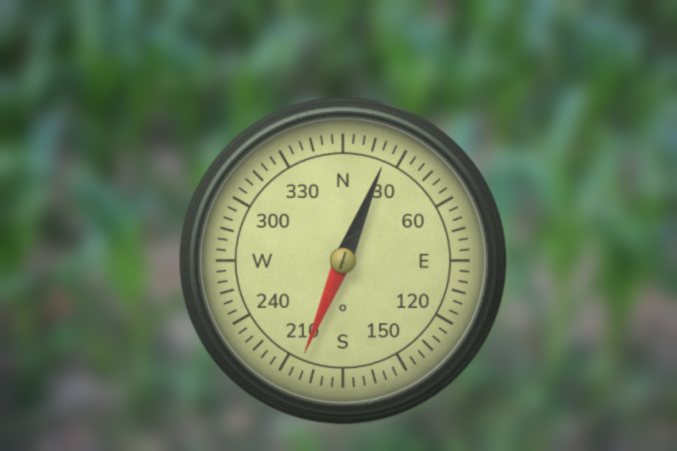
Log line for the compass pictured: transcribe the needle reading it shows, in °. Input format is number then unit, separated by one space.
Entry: 202.5 °
